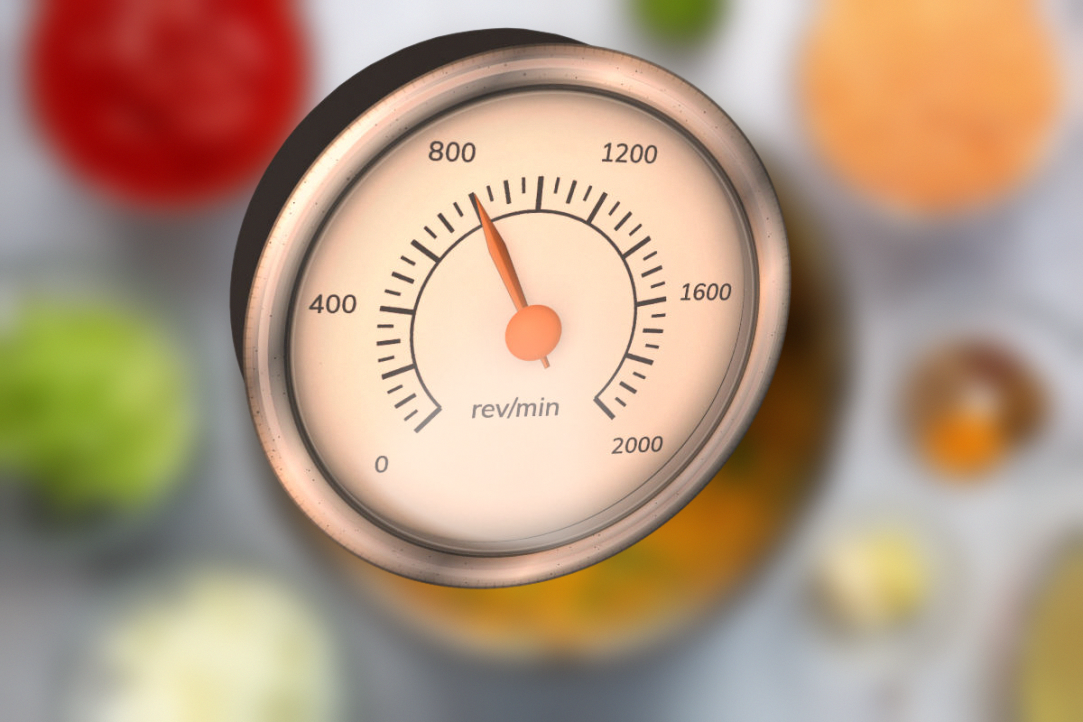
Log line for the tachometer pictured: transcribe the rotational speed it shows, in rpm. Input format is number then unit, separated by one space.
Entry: 800 rpm
